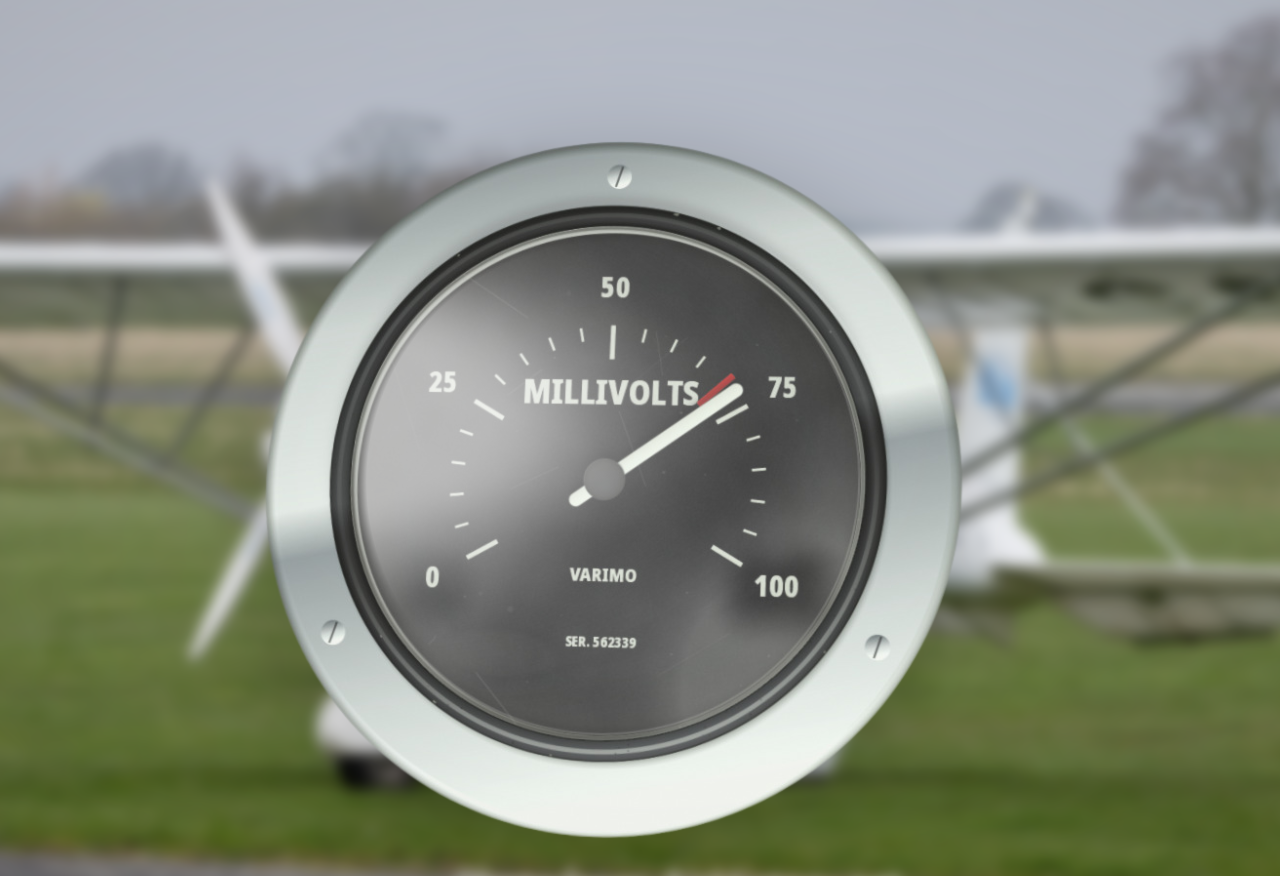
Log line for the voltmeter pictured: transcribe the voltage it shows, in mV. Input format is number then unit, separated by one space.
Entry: 72.5 mV
